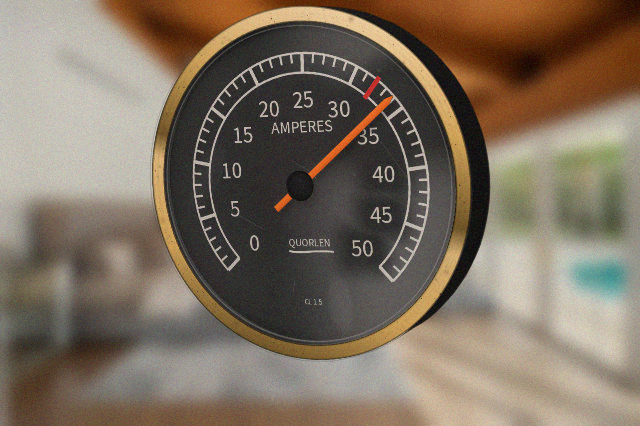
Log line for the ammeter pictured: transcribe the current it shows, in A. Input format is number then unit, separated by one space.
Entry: 34 A
